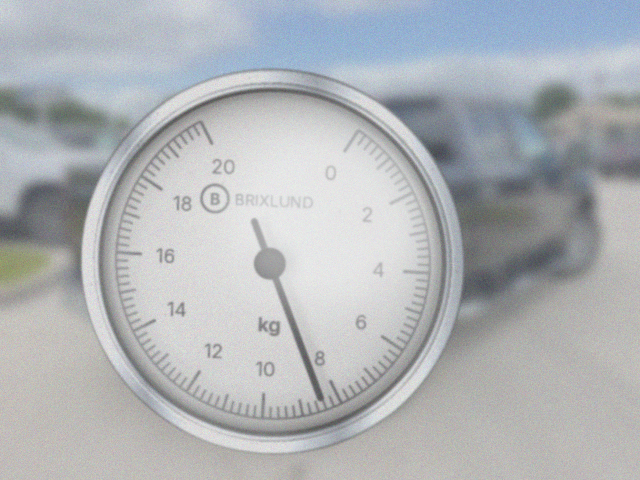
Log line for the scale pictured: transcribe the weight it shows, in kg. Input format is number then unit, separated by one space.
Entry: 8.4 kg
